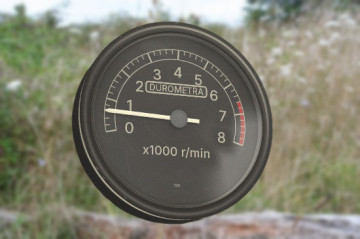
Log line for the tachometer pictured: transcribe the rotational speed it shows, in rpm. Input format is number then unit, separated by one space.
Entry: 600 rpm
